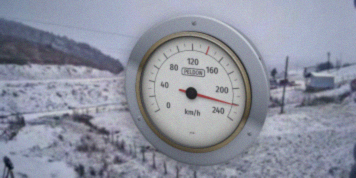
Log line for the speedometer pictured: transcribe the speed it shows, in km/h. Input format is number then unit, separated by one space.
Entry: 220 km/h
